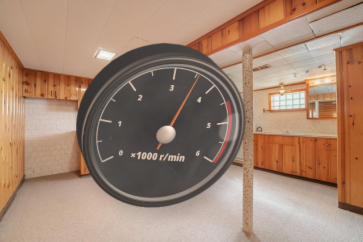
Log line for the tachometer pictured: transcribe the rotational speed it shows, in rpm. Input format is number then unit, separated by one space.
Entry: 3500 rpm
